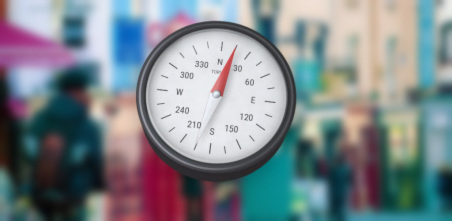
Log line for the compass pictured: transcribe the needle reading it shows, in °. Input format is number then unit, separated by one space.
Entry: 15 °
